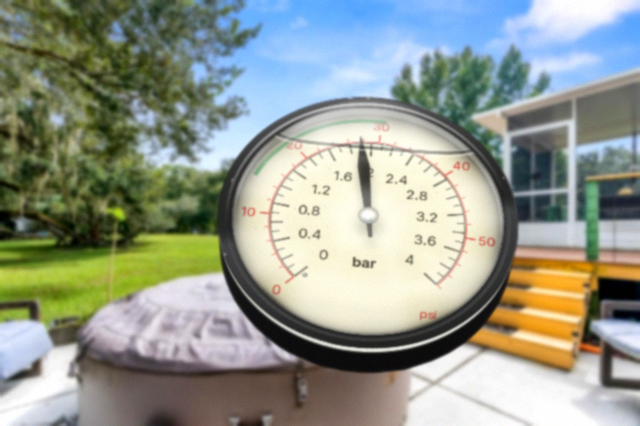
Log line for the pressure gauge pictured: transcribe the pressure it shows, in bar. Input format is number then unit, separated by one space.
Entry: 1.9 bar
